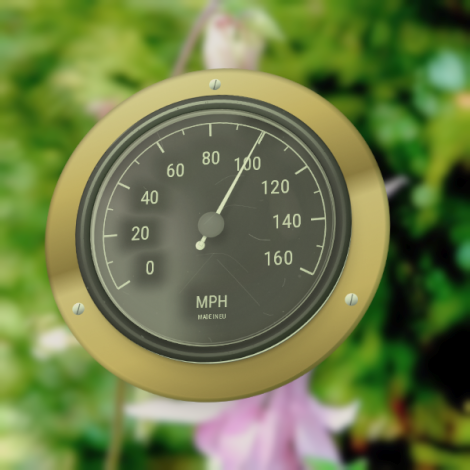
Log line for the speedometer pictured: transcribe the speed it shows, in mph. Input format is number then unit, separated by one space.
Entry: 100 mph
